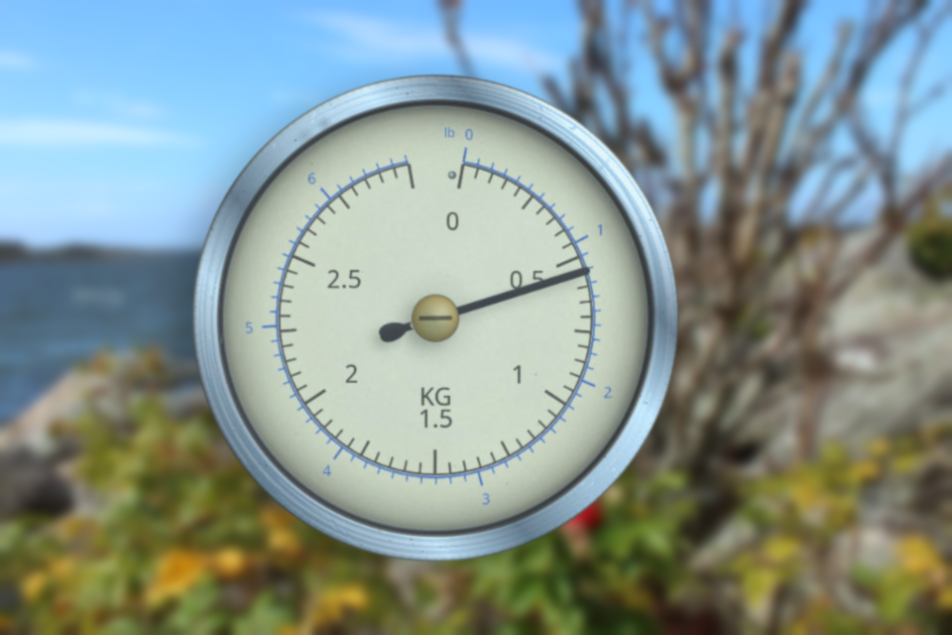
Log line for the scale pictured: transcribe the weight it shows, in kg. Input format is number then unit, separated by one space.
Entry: 0.55 kg
